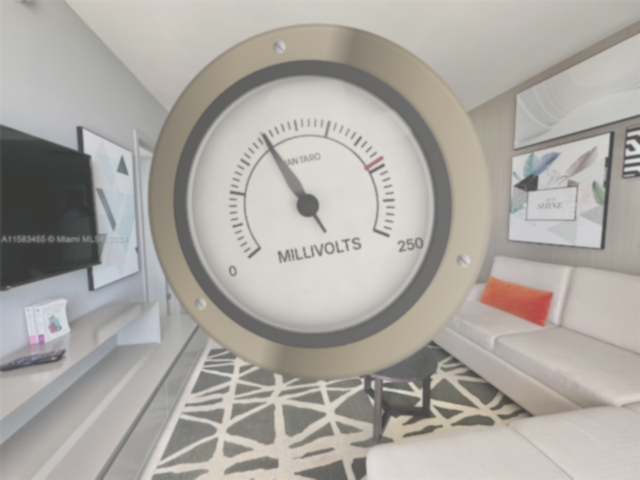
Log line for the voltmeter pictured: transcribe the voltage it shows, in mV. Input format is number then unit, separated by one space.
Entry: 100 mV
